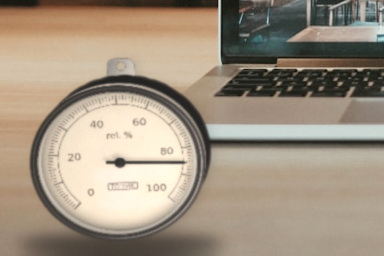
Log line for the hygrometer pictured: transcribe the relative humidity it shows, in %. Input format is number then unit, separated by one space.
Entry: 85 %
